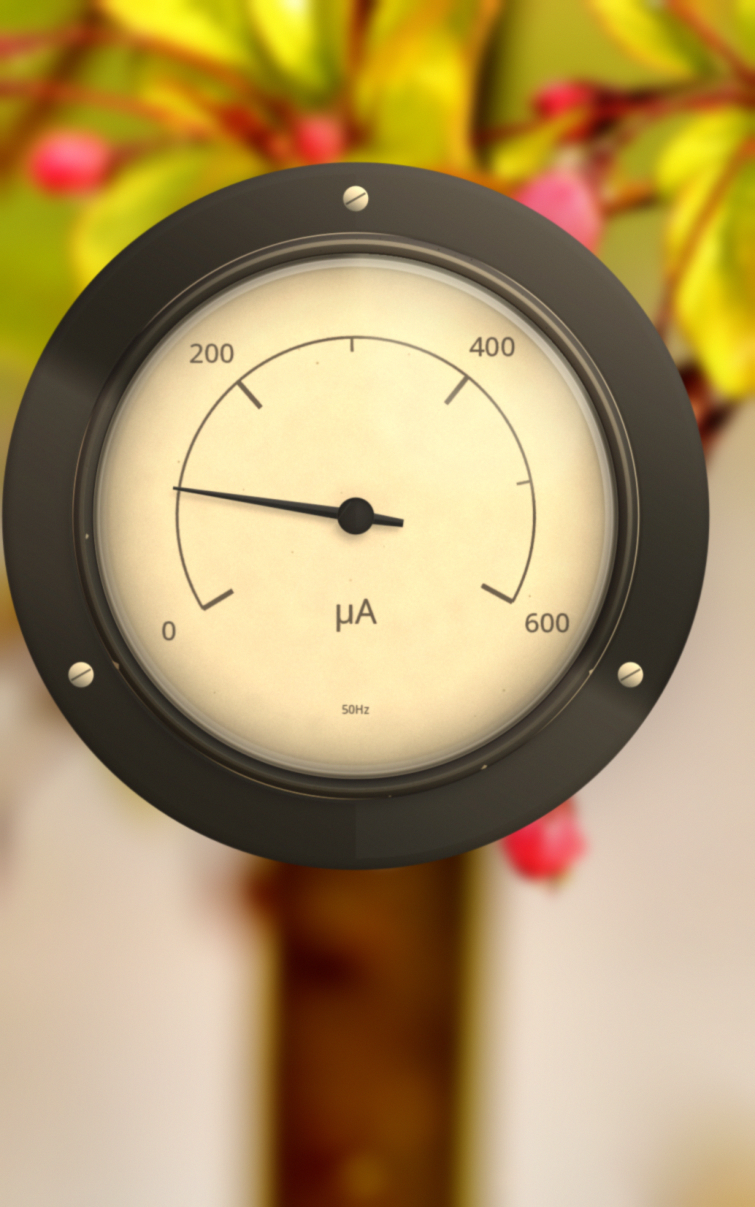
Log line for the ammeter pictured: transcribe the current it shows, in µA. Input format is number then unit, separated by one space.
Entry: 100 µA
